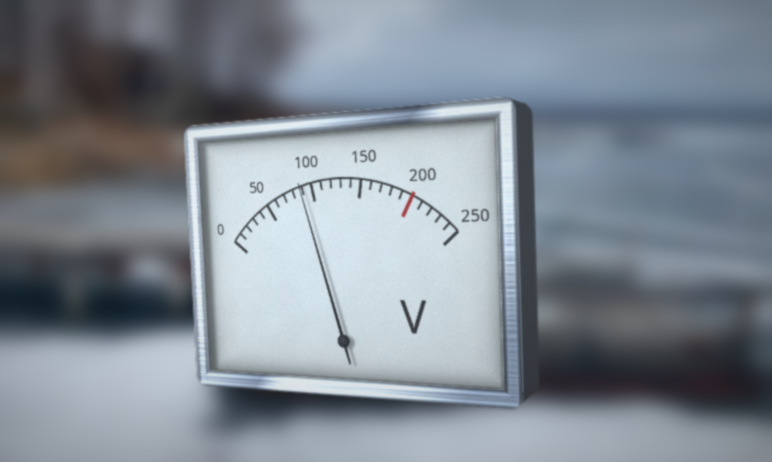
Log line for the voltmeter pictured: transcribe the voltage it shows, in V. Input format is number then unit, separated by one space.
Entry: 90 V
